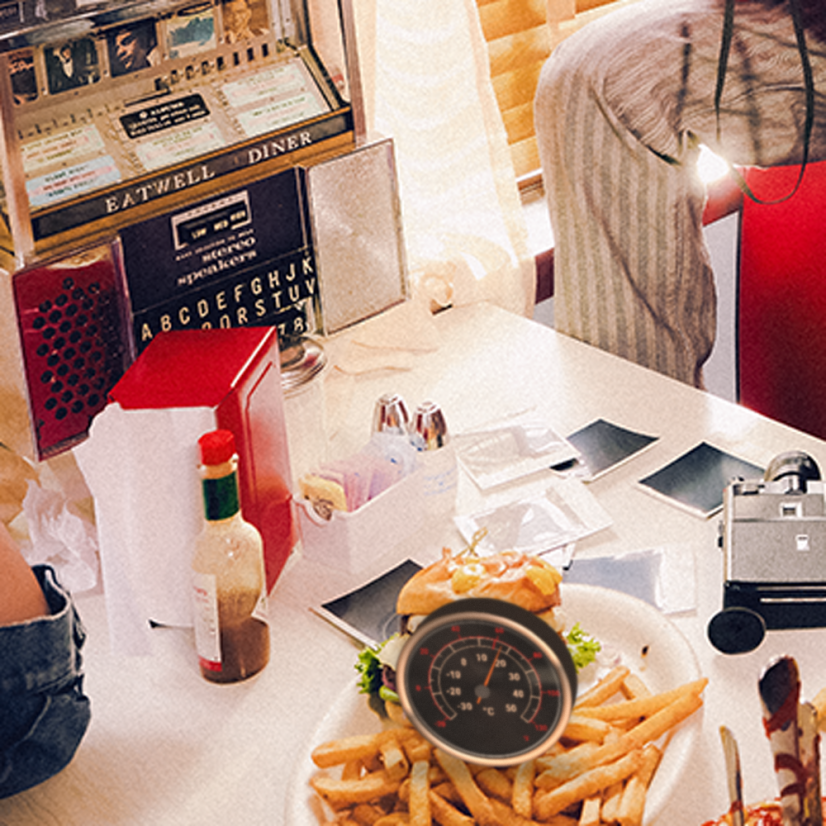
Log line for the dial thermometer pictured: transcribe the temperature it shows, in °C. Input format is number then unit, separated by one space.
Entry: 17.5 °C
